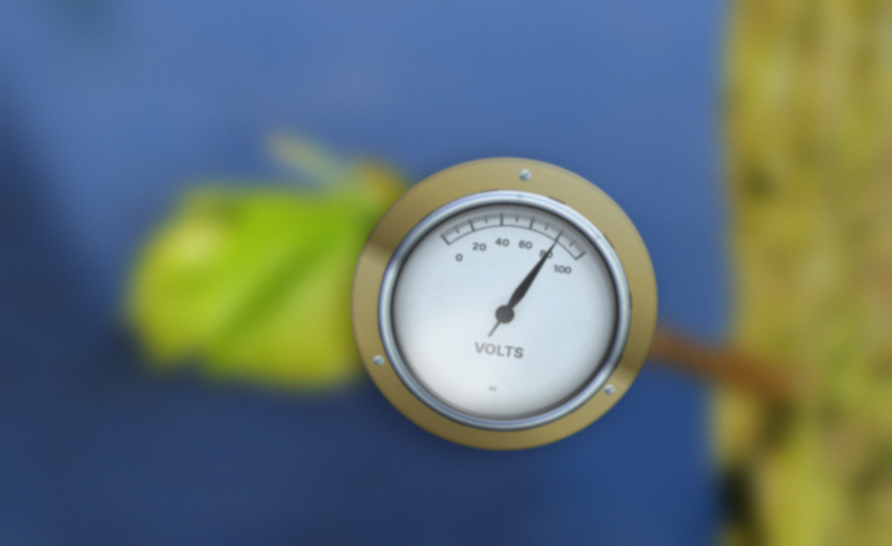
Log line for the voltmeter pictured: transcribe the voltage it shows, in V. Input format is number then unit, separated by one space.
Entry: 80 V
